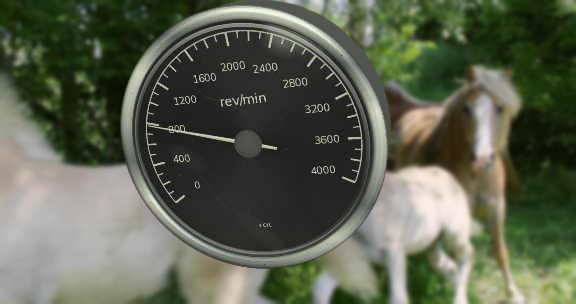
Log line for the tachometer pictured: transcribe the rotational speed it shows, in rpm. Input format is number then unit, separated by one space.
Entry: 800 rpm
